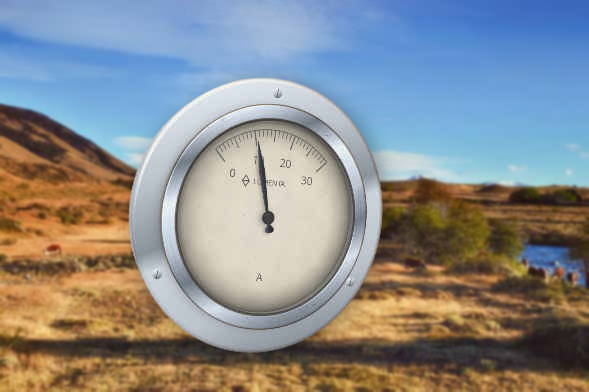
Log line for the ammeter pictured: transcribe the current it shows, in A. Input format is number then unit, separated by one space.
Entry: 10 A
